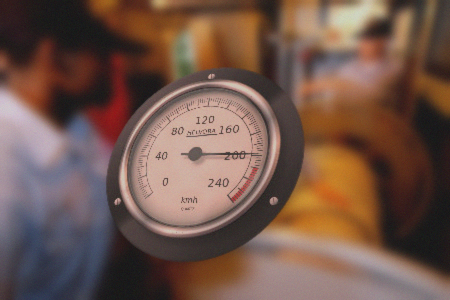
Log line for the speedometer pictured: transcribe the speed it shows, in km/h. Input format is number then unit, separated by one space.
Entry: 200 km/h
